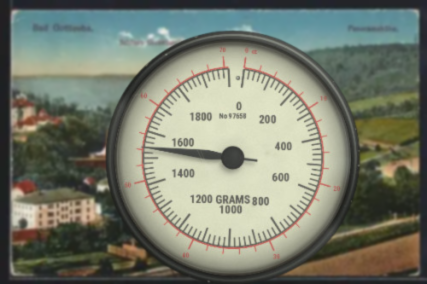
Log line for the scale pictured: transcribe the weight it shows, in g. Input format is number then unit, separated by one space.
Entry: 1540 g
